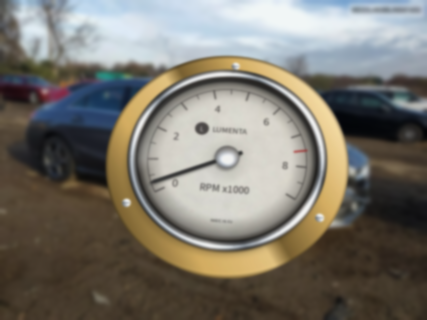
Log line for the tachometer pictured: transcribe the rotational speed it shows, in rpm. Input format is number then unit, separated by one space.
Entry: 250 rpm
